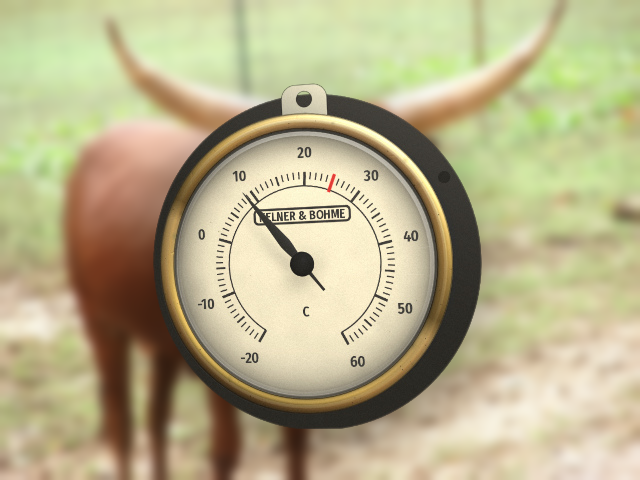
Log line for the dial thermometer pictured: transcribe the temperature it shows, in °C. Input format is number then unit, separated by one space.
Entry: 9 °C
